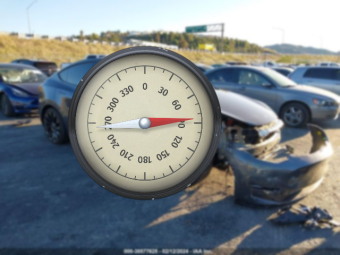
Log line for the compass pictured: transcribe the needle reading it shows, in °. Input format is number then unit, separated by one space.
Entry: 85 °
